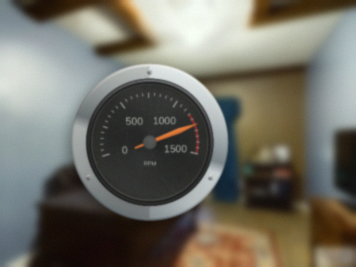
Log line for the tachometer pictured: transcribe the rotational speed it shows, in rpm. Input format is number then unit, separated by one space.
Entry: 1250 rpm
